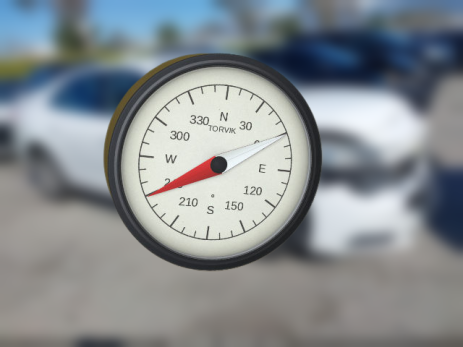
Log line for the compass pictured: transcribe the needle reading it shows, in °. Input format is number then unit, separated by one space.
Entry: 240 °
